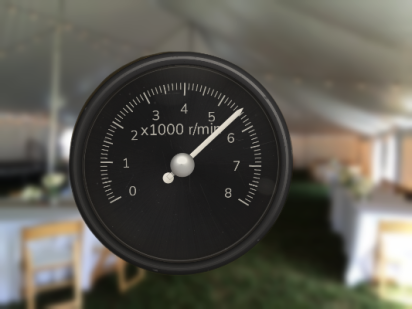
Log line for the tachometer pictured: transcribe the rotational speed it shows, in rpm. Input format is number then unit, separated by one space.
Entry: 5500 rpm
